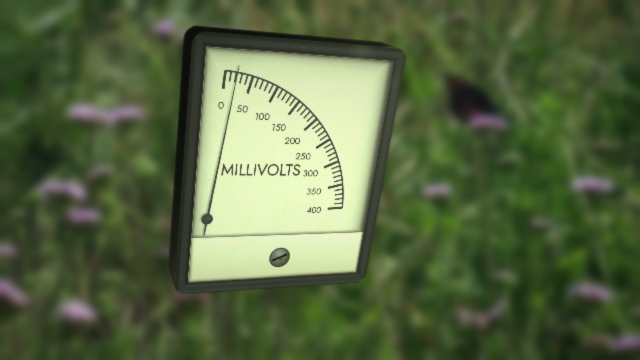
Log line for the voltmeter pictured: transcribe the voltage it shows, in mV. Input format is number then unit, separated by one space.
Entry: 20 mV
